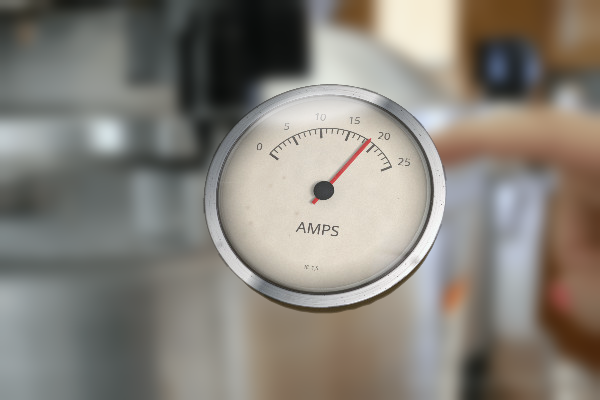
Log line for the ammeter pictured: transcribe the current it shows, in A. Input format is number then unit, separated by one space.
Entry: 19 A
